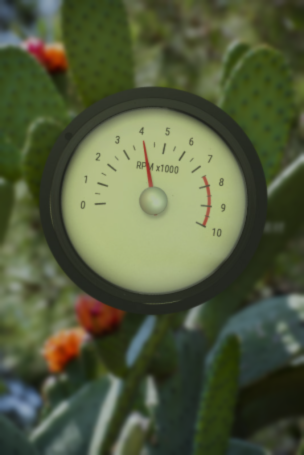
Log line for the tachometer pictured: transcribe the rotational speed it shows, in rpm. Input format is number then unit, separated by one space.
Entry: 4000 rpm
